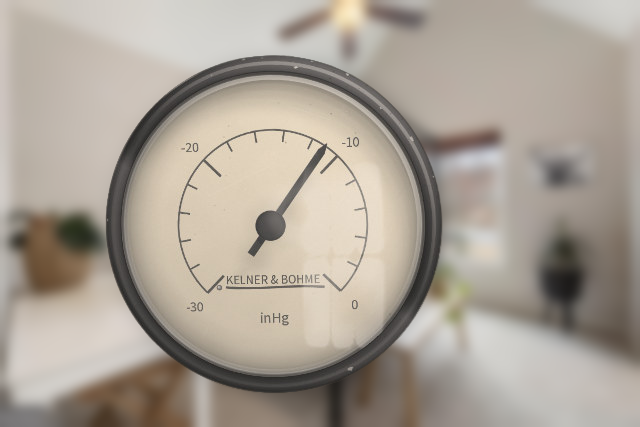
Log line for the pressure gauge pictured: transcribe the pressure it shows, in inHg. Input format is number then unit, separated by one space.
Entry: -11 inHg
